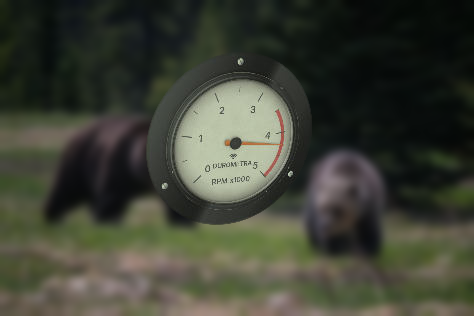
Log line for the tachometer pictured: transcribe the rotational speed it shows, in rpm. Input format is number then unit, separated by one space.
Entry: 4250 rpm
